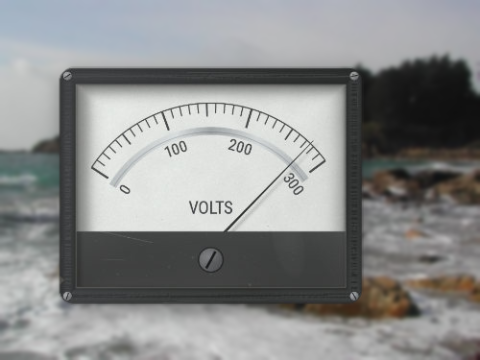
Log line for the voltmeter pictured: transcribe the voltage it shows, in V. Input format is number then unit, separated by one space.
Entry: 275 V
